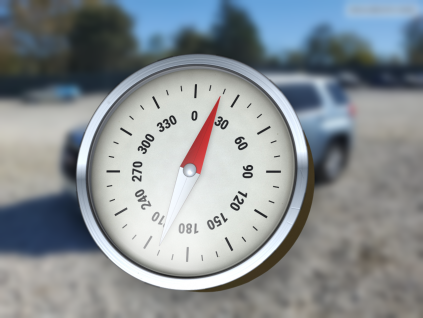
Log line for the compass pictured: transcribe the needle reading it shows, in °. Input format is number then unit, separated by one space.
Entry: 20 °
